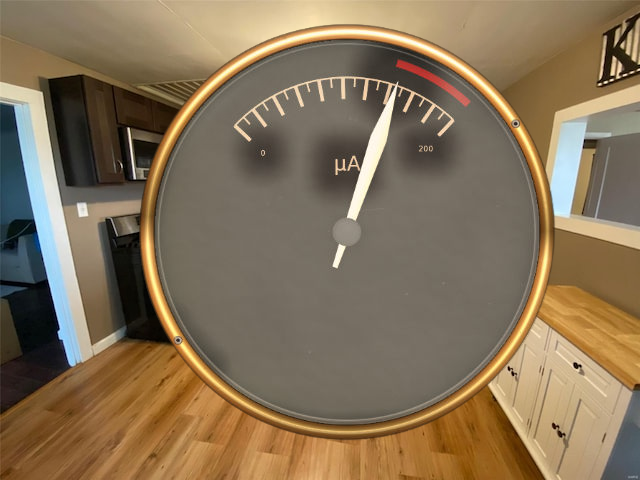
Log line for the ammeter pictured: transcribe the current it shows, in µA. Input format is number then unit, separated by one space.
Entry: 145 µA
